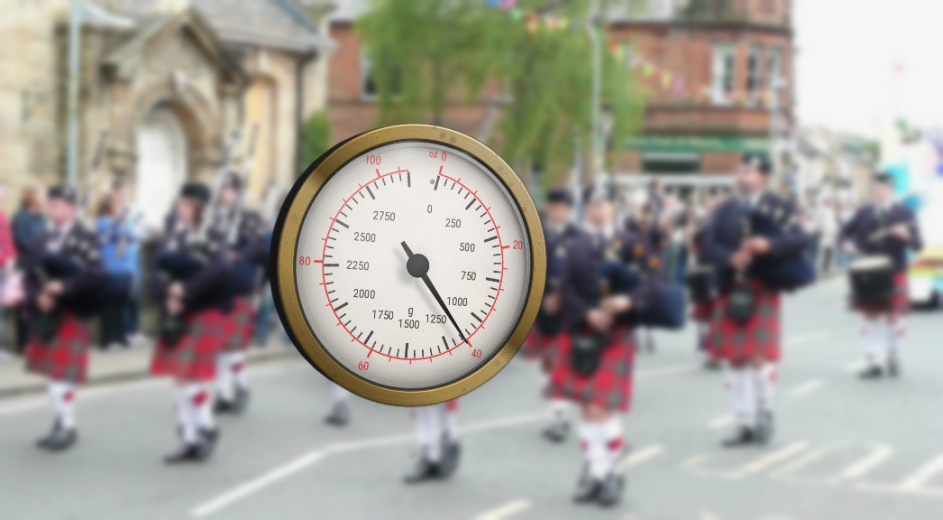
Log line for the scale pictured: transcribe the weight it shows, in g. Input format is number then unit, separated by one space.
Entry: 1150 g
